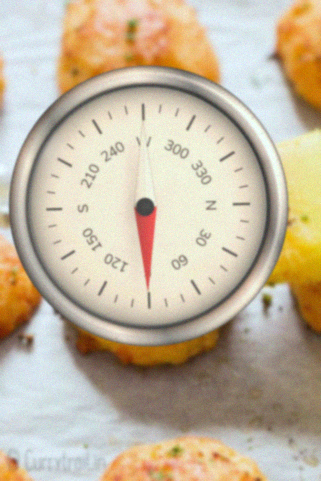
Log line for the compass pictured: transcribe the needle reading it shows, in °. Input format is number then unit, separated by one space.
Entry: 90 °
